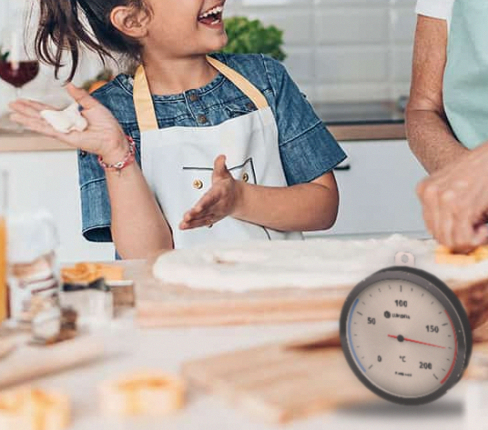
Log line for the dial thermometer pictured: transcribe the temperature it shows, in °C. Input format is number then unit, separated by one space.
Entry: 170 °C
